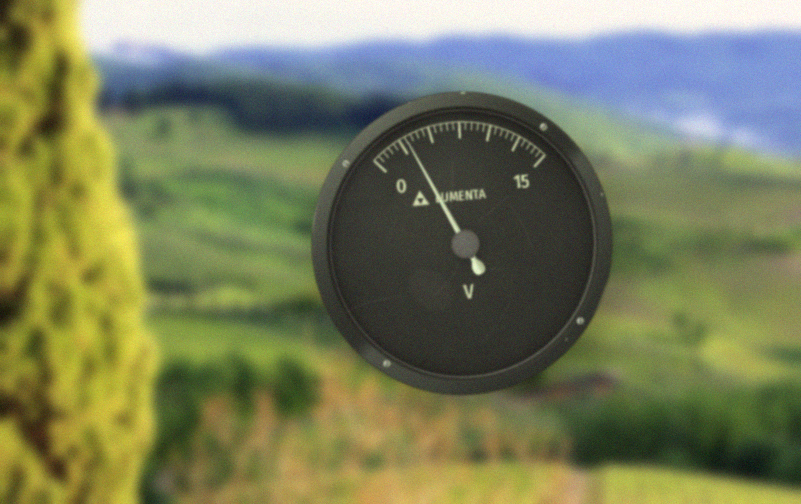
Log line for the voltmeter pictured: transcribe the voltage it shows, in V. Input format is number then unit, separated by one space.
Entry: 3 V
